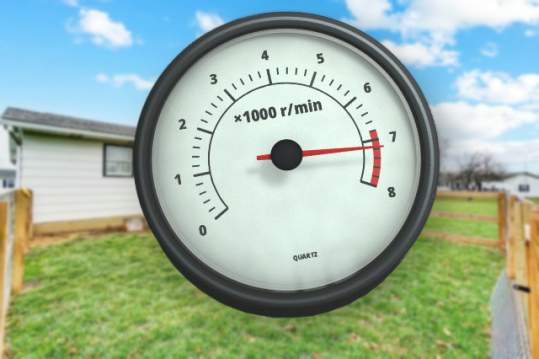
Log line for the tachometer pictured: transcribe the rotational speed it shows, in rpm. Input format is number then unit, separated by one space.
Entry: 7200 rpm
